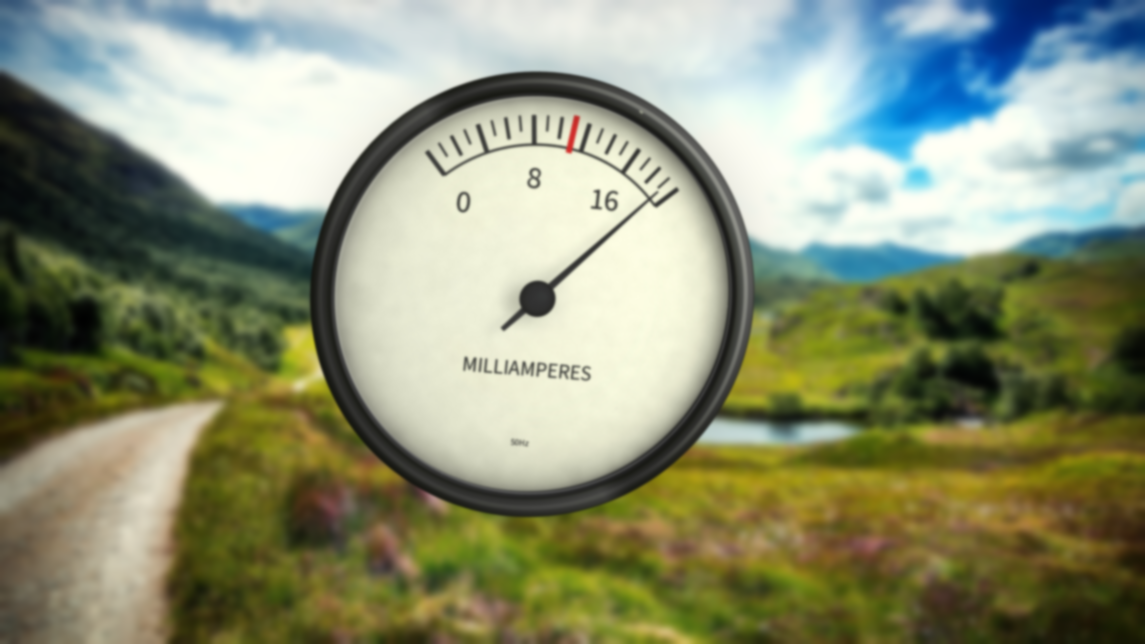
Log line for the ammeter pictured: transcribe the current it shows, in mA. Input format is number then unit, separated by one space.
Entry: 19 mA
